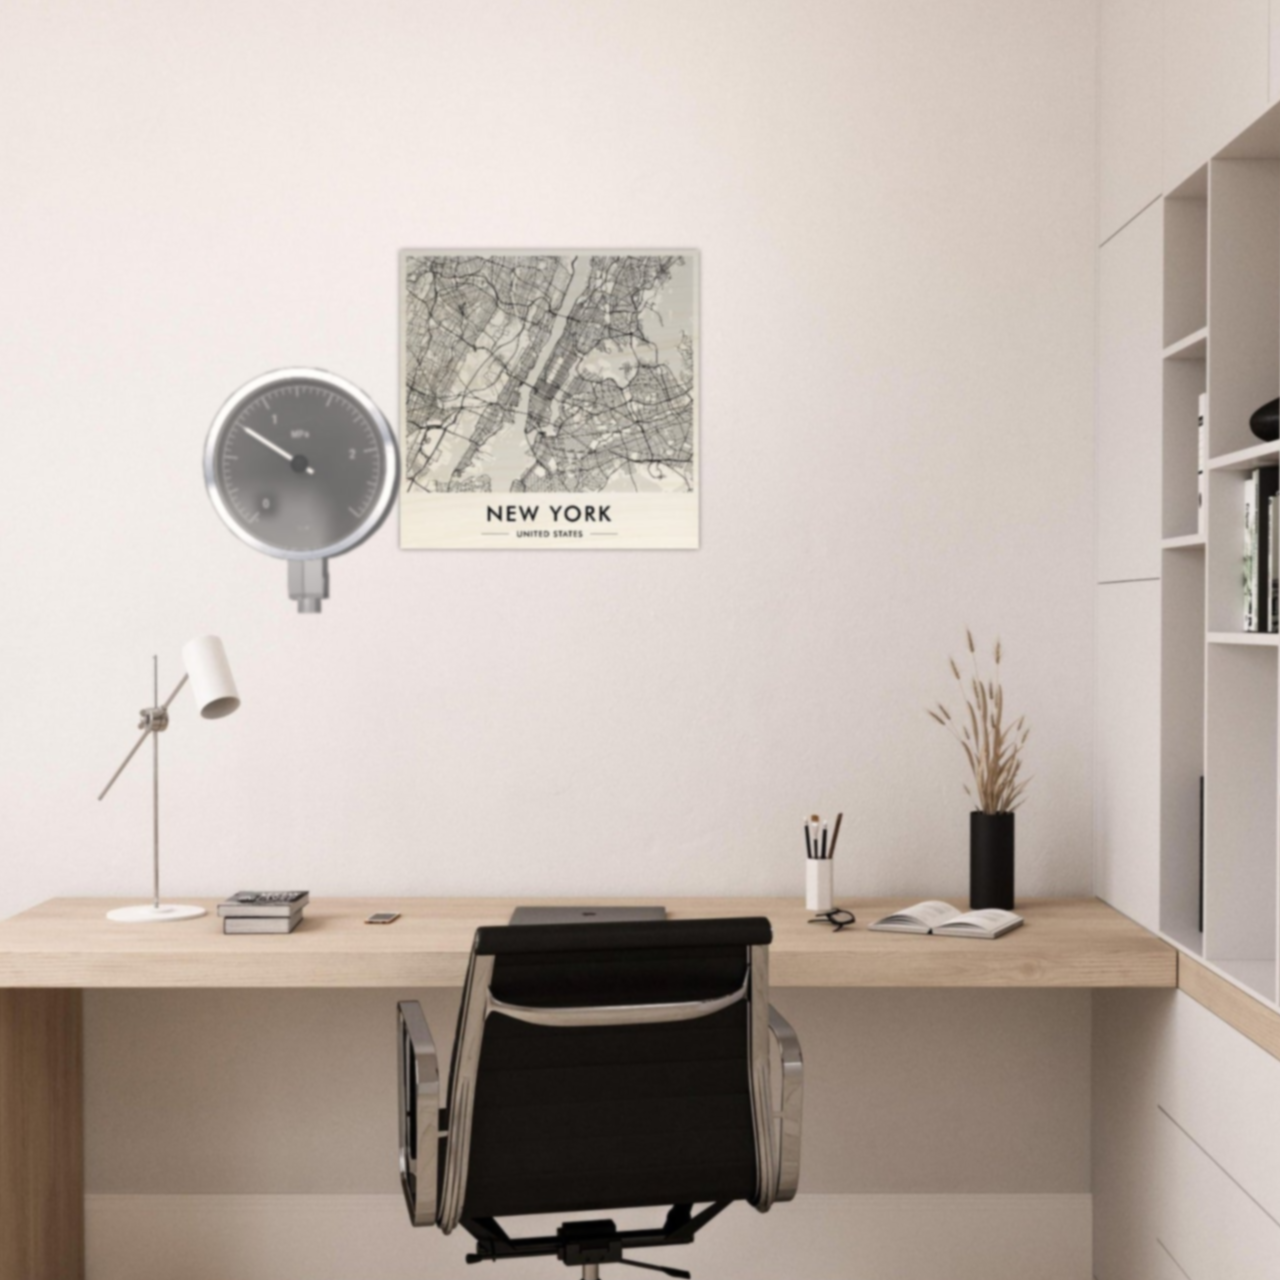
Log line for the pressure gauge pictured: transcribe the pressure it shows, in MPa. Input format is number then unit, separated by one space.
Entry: 0.75 MPa
